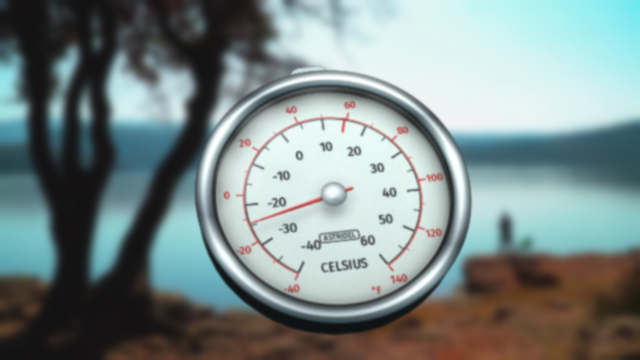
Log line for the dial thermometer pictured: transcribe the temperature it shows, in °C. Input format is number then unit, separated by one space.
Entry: -25 °C
